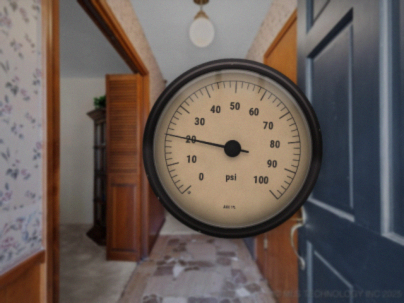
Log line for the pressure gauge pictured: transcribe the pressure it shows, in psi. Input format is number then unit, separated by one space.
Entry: 20 psi
